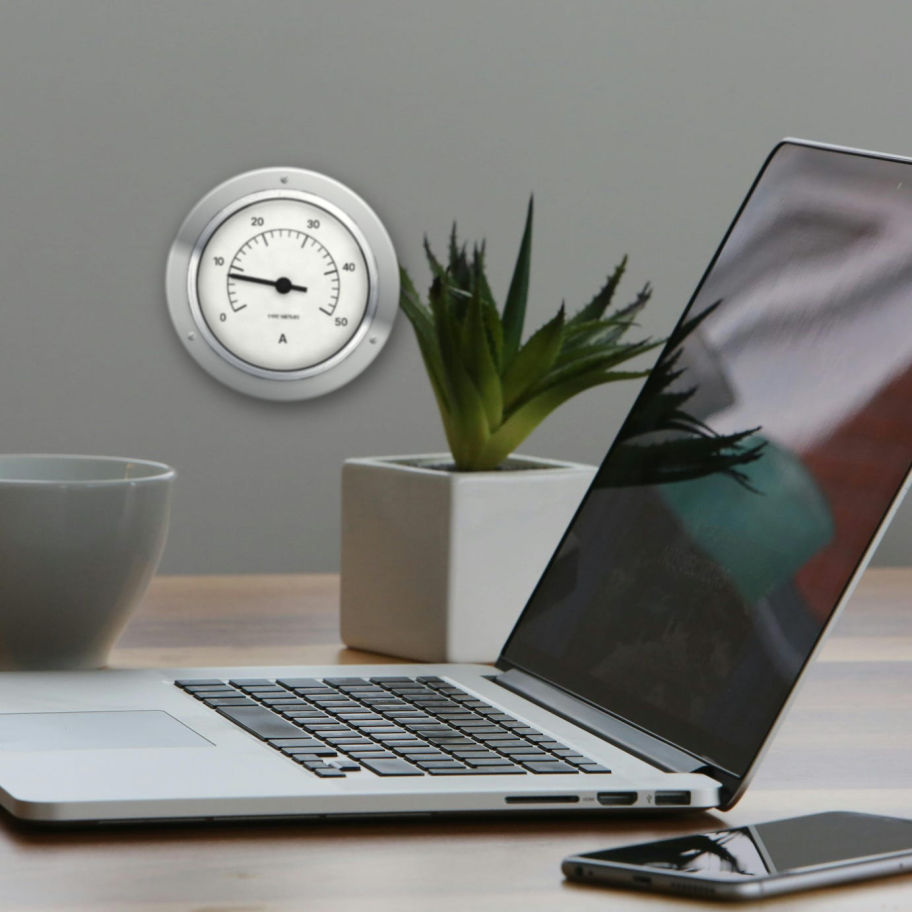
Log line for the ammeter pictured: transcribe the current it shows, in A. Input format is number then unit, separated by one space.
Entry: 8 A
